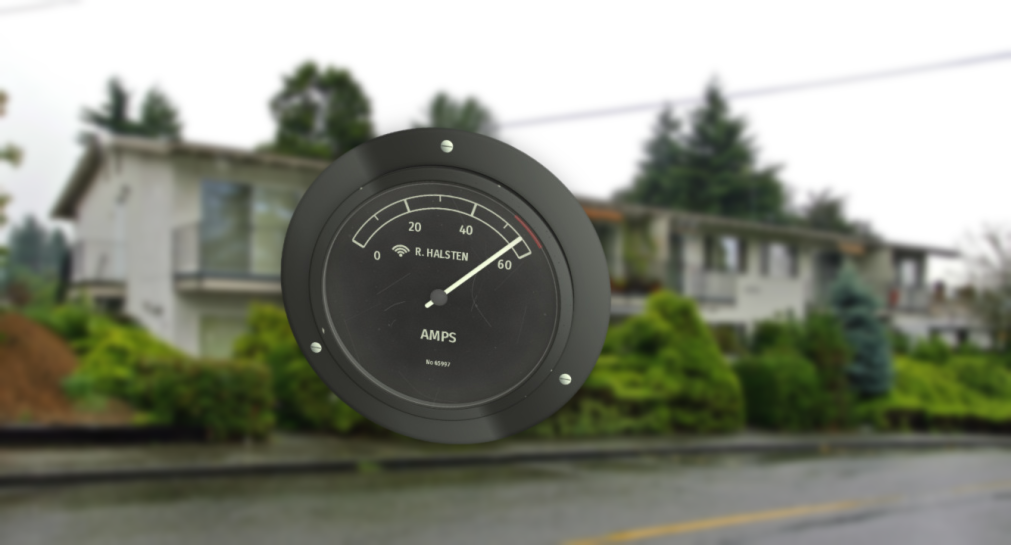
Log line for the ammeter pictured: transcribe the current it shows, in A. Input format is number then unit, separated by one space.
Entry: 55 A
